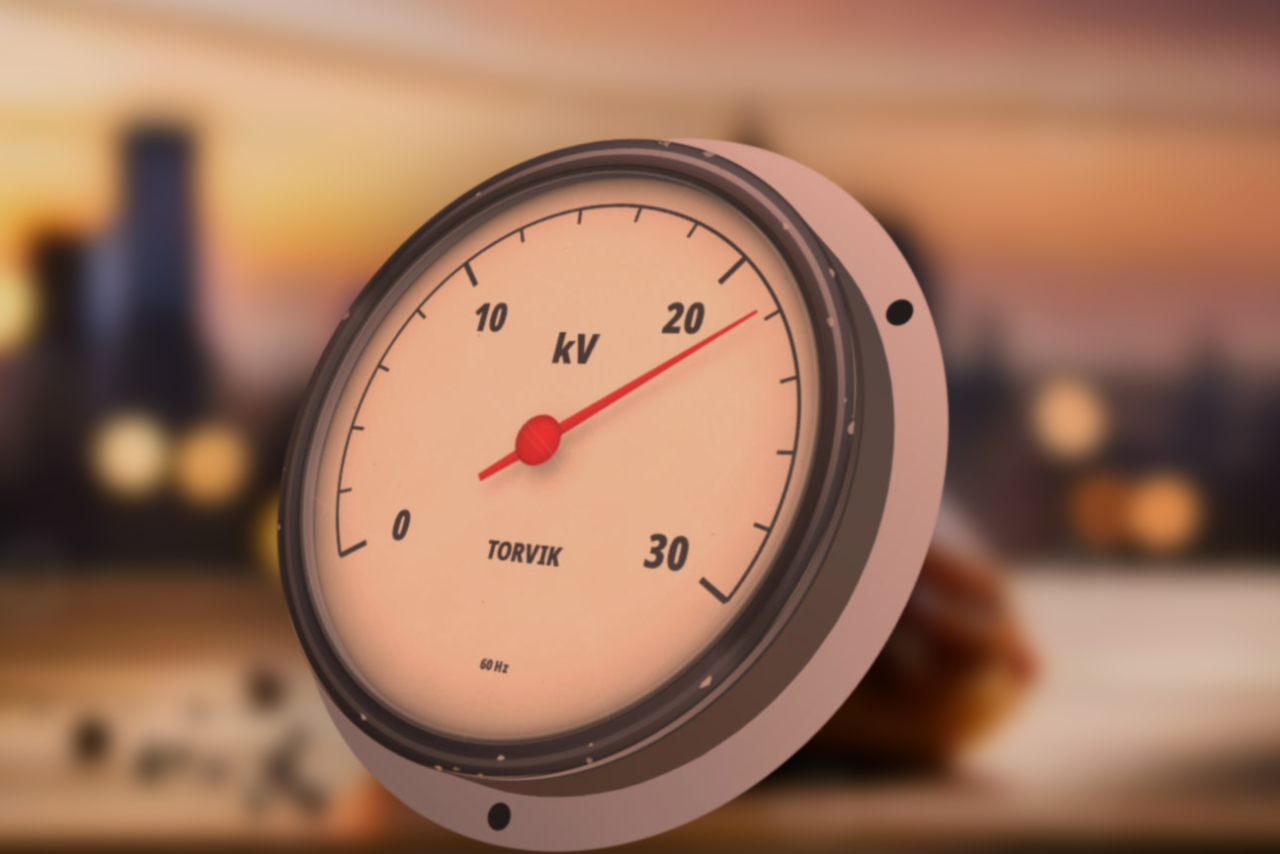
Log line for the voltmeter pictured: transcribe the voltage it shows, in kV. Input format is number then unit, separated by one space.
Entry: 22 kV
